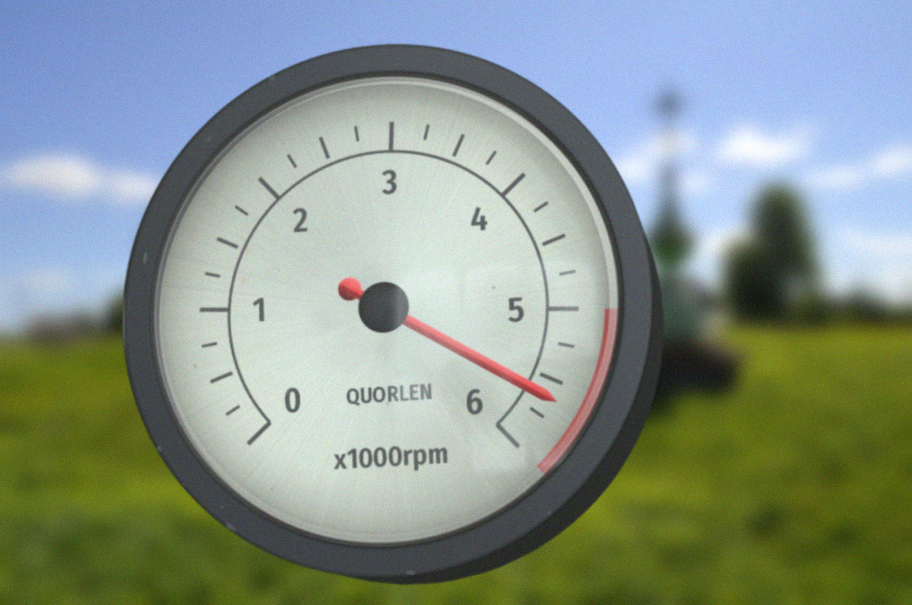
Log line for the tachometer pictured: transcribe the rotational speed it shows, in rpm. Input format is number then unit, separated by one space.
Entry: 5625 rpm
